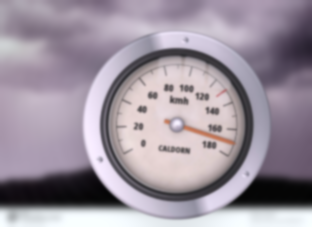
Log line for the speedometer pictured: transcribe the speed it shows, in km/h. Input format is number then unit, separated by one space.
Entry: 170 km/h
